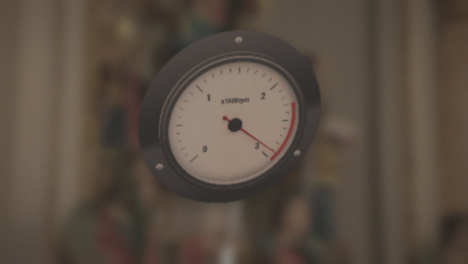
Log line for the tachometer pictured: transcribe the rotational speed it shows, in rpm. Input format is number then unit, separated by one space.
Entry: 2900 rpm
